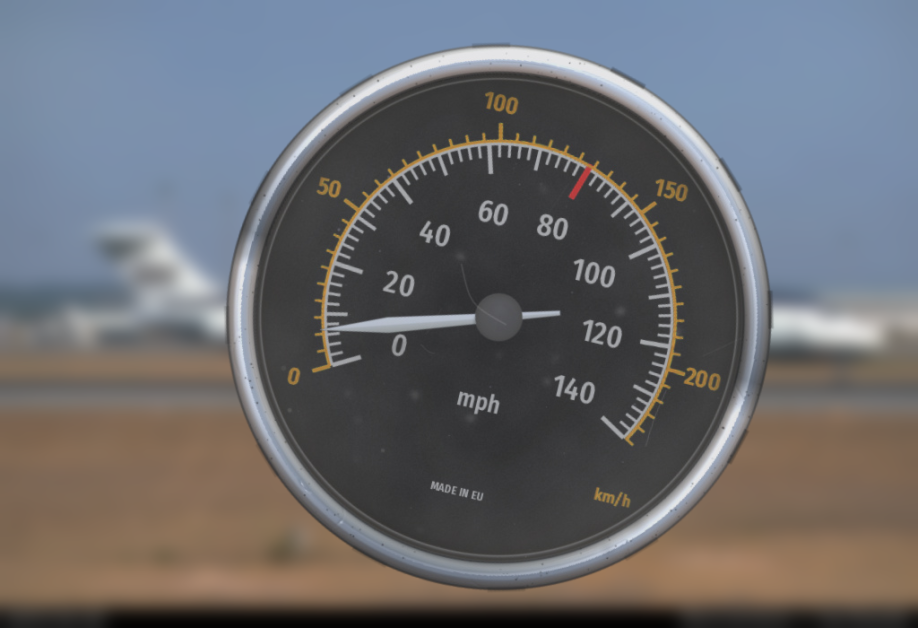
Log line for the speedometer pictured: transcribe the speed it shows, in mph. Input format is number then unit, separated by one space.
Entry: 7 mph
